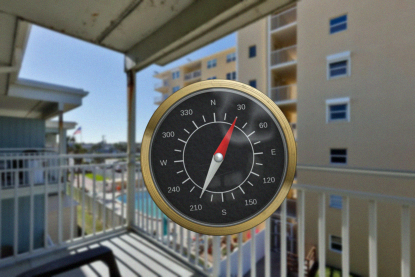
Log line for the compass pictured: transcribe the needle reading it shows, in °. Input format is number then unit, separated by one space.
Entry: 30 °
